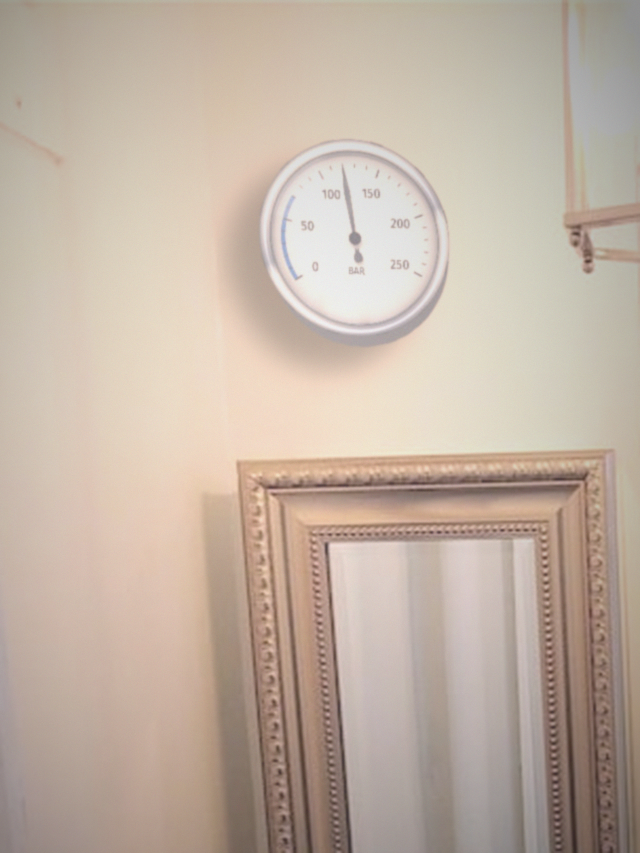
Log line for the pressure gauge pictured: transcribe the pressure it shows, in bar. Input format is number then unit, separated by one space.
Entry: 120 bar
